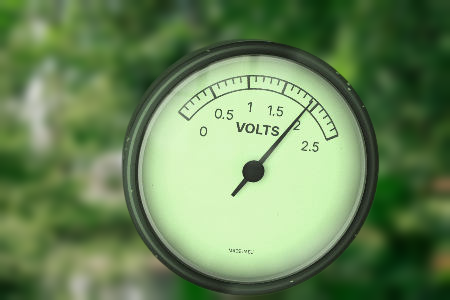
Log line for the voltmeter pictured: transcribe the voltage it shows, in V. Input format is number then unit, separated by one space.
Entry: 1.9 V
